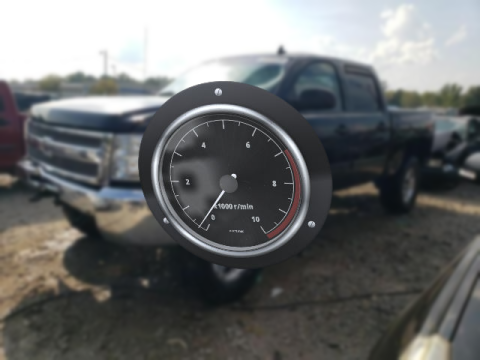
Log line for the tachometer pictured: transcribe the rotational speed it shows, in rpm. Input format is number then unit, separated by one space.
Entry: 250 rpm
